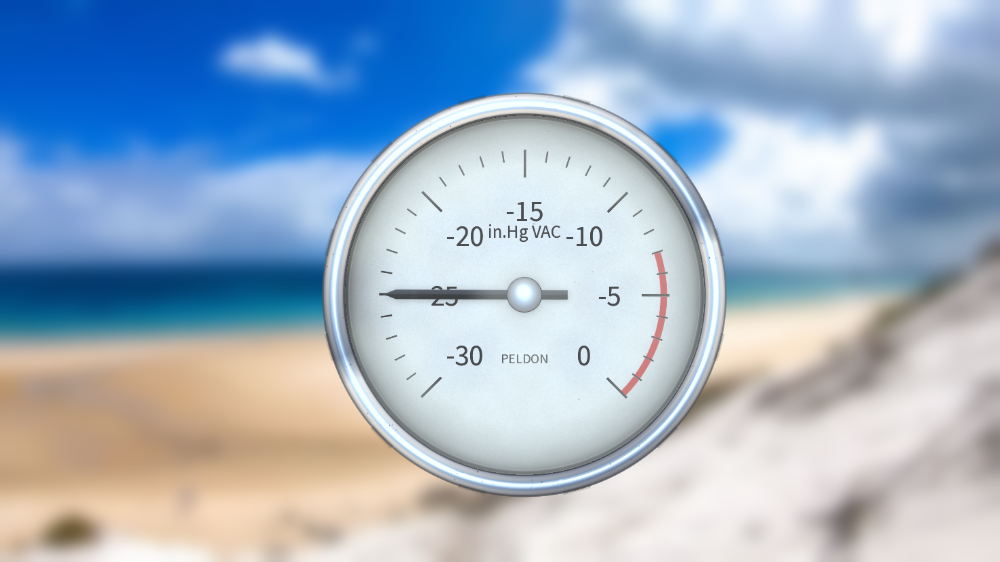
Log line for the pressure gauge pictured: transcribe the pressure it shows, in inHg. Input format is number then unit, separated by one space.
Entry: -25 inHg
